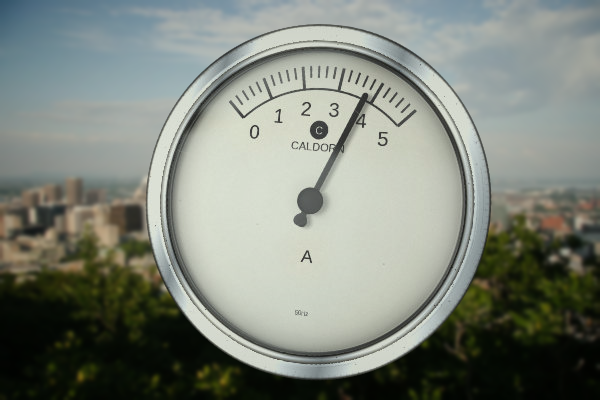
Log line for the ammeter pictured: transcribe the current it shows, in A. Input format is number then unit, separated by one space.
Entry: 3.8 A
